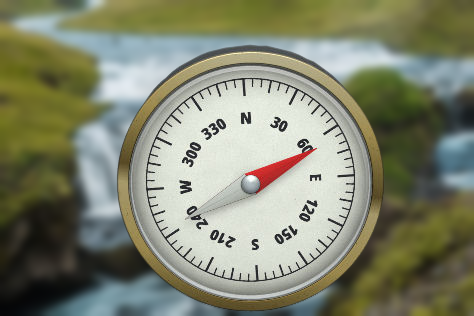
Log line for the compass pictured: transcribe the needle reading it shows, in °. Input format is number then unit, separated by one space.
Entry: 65 °
